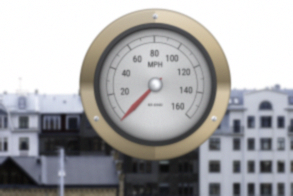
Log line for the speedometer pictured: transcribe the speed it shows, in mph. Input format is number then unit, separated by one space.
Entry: 0 mph
